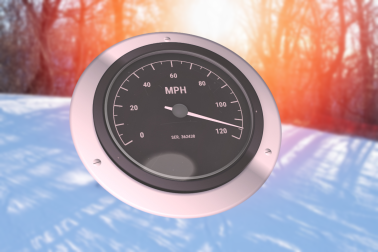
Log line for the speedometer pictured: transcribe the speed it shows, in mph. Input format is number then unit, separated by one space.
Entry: 115 mph
